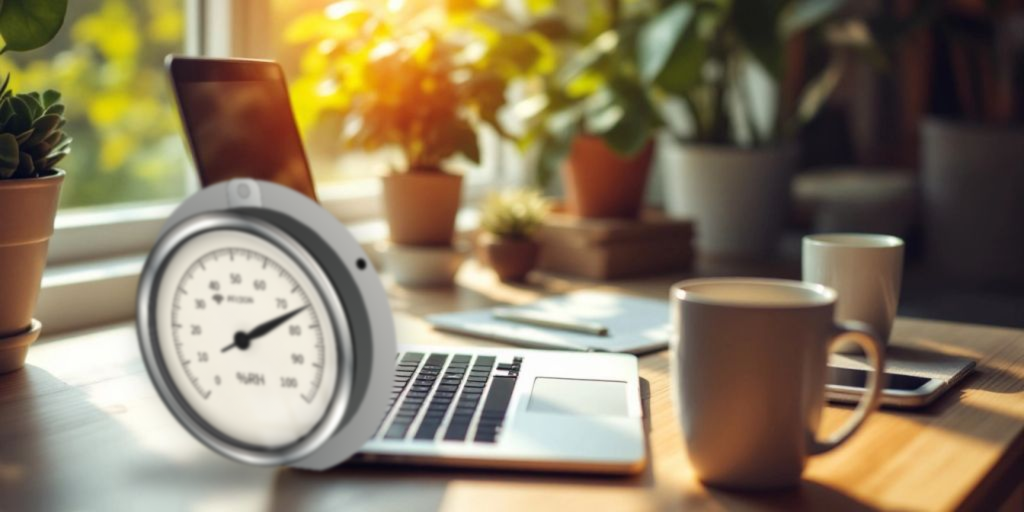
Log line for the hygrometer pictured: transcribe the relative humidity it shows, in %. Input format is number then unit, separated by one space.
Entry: 75 %
